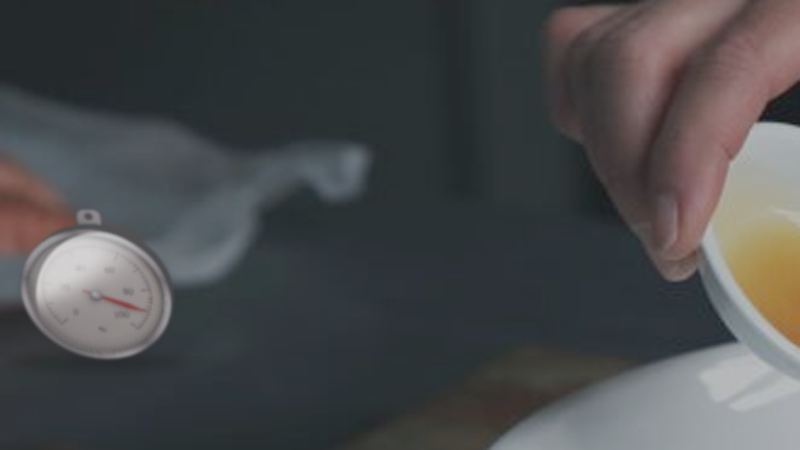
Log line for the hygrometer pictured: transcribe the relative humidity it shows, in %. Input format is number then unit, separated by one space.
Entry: 90 %
